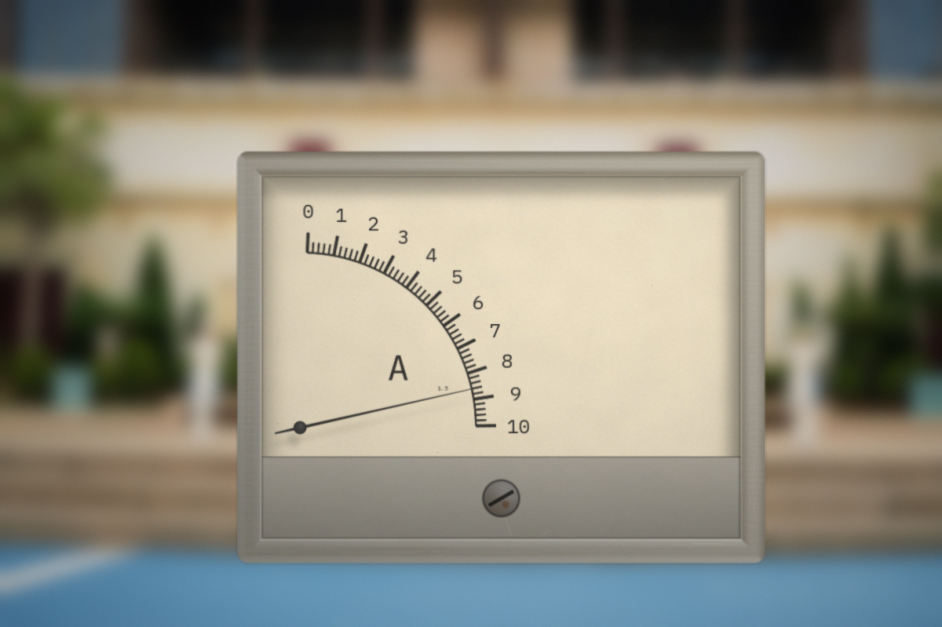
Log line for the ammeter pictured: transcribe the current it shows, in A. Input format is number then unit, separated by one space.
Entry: 8.6 A
